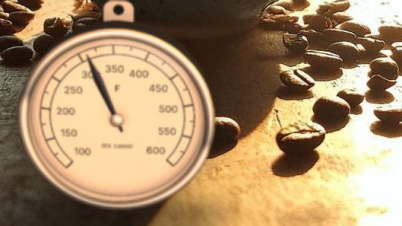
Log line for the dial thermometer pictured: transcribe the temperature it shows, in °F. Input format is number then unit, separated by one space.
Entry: 312.5 °F
